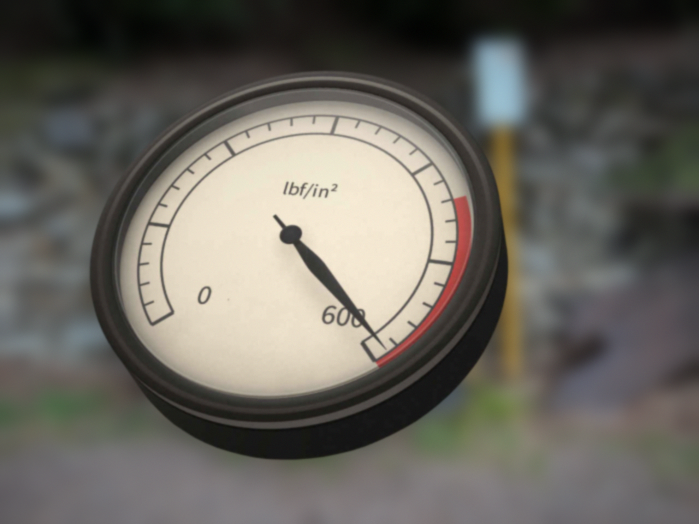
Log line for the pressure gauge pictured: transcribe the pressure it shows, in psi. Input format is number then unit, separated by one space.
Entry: 590 psi
